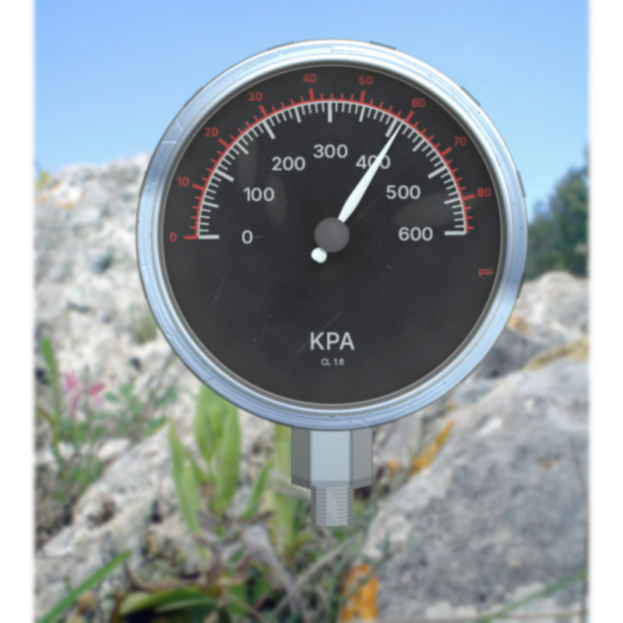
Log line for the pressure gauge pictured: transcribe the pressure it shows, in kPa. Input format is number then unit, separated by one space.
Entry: 410 kPa
